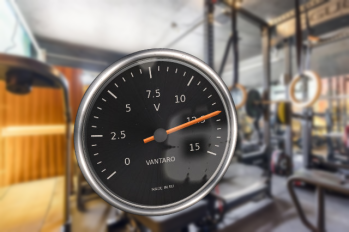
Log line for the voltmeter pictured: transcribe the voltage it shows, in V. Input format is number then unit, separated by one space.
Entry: 12.5 V
